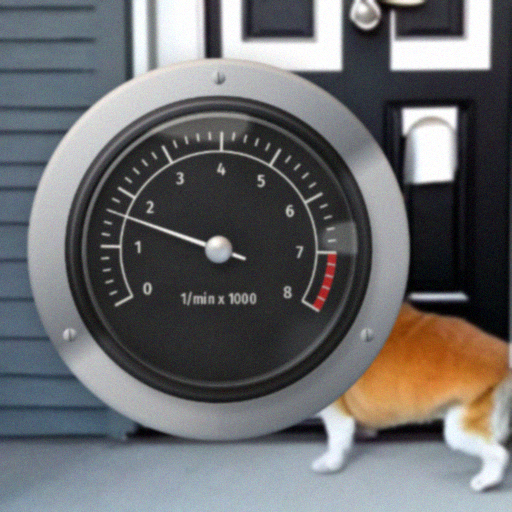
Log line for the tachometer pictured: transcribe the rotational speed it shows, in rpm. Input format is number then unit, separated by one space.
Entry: 1600 rpm
